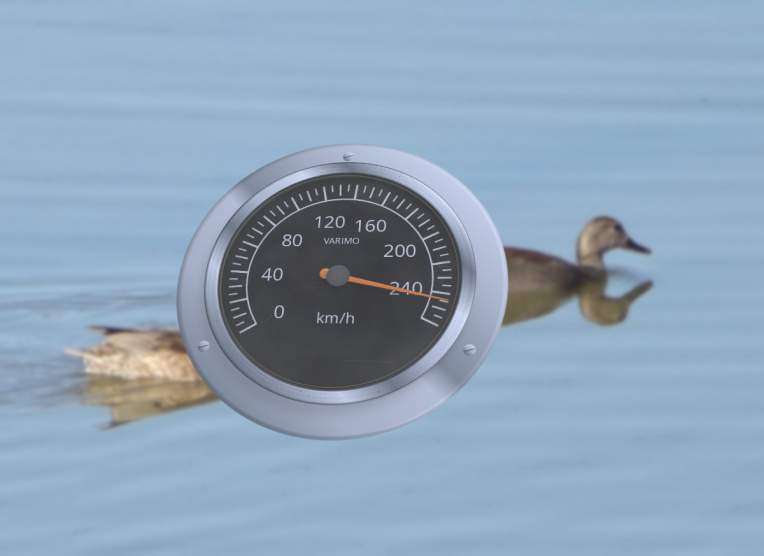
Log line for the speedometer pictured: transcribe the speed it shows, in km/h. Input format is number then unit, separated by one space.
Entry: 245 km/h
